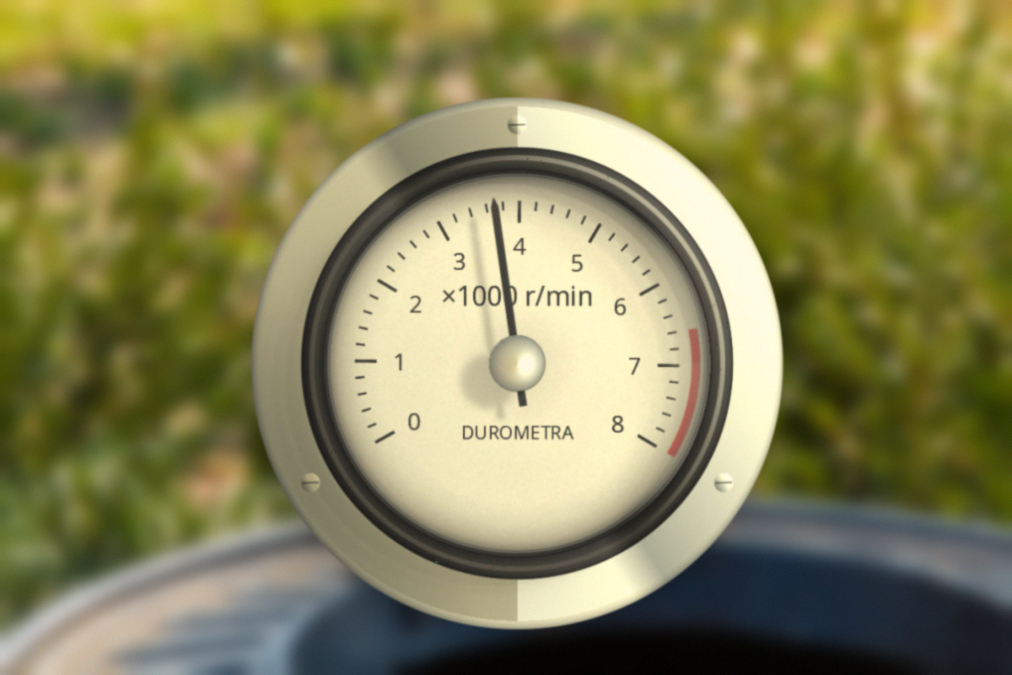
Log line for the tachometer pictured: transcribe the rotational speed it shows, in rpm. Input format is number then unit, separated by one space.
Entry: 3700 rpm
